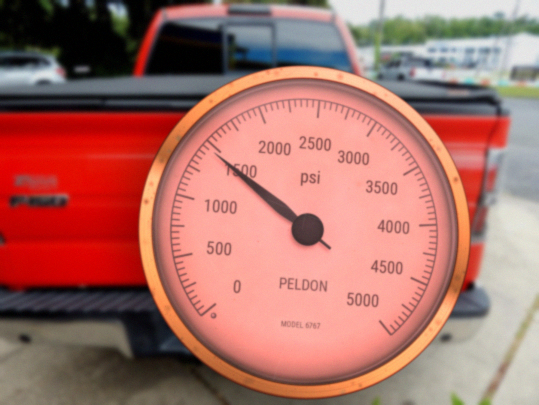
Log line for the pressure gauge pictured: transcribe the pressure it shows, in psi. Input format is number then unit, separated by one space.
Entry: 1450 psi
